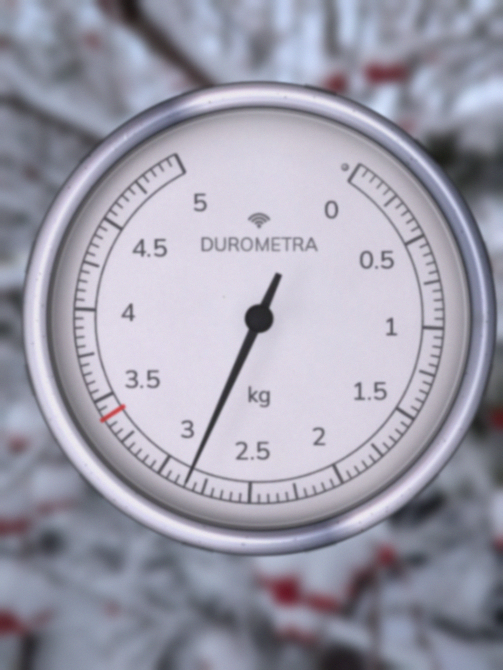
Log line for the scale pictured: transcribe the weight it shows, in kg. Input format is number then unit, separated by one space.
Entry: 2.85 kg
